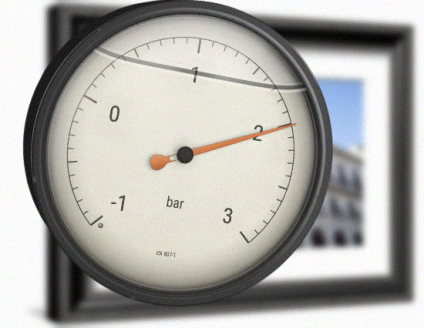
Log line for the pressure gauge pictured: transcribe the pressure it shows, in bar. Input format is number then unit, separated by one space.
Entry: 2 bar
